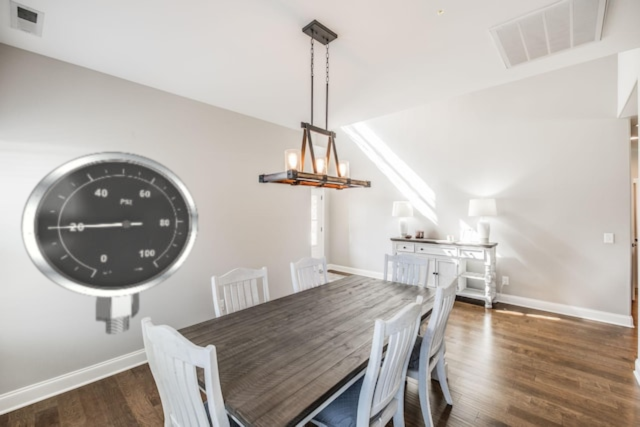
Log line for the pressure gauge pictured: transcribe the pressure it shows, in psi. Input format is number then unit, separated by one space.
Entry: 20 psi
